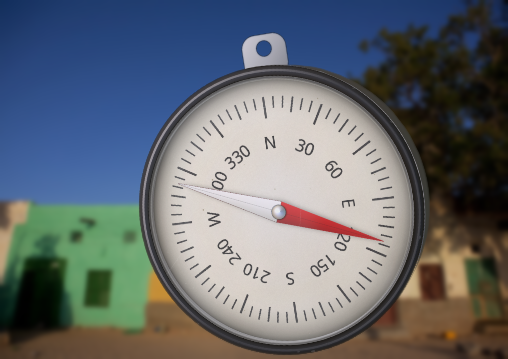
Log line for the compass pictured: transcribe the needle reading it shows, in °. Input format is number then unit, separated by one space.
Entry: 112.5 °
